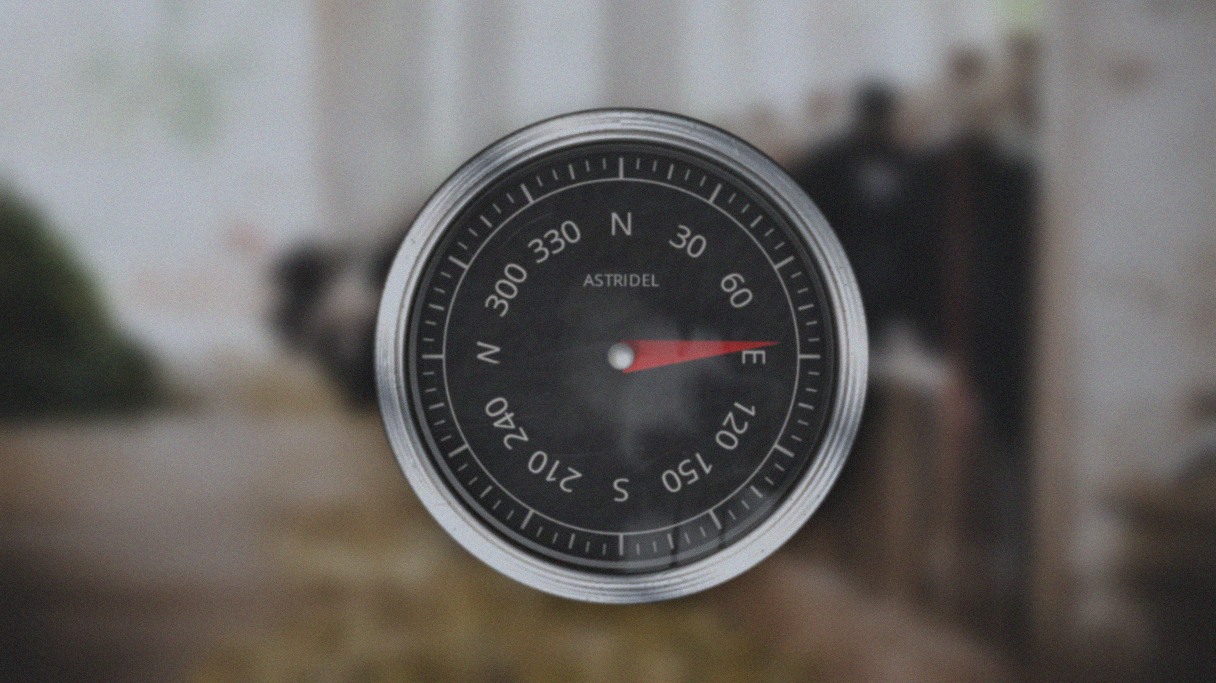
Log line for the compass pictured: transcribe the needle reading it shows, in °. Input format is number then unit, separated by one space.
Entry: 85 °
